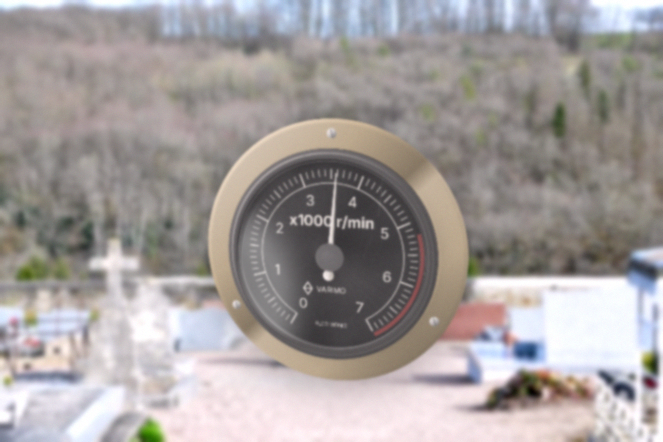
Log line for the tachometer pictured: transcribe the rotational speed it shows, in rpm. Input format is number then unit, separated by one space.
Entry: 3600 rpm
